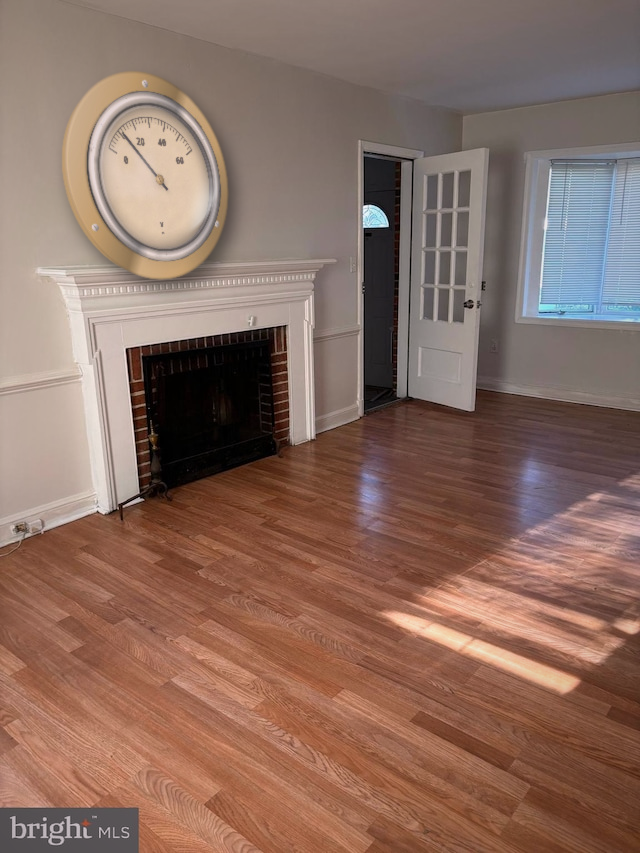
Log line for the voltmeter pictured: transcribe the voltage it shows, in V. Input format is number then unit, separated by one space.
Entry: 10 V
